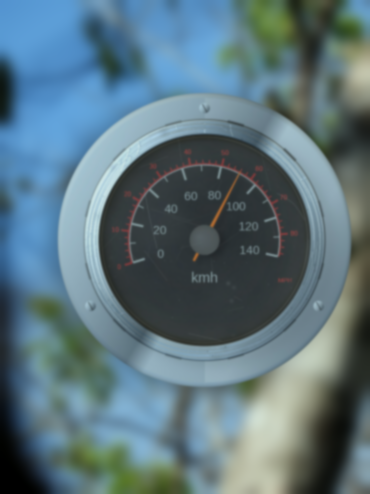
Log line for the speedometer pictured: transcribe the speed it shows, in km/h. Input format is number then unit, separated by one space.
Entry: 90 km/h
